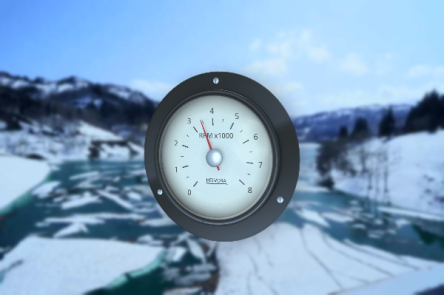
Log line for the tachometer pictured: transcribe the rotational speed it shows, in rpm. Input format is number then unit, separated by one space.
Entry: 3500 rpm
